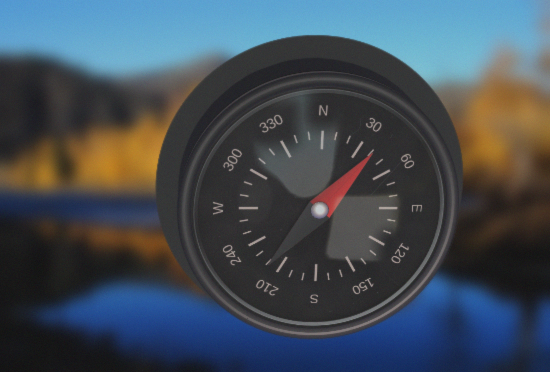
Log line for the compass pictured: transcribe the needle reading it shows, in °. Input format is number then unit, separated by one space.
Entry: 40 °
